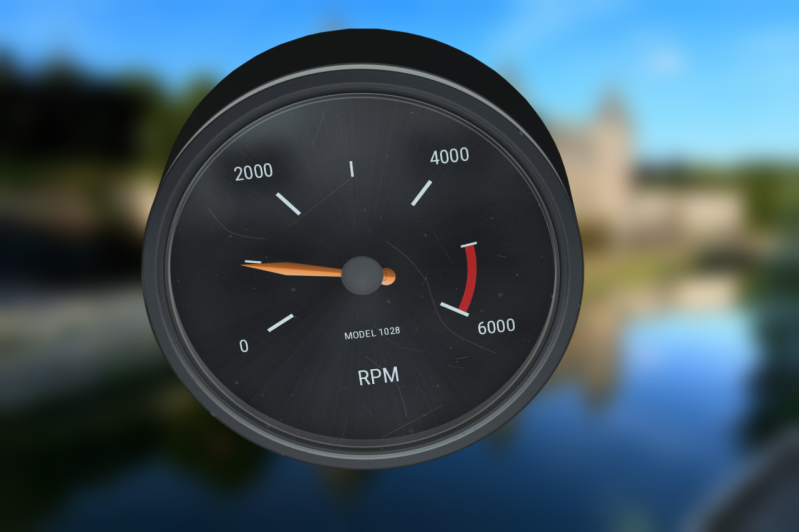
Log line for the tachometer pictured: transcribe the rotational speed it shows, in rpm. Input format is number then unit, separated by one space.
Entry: 1000 rpm
